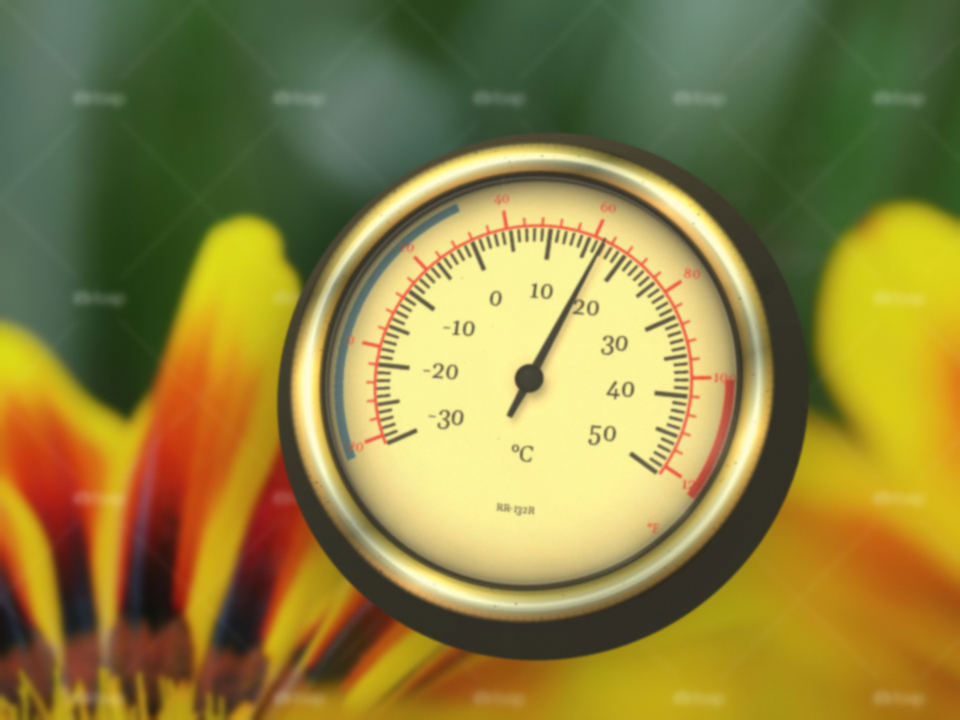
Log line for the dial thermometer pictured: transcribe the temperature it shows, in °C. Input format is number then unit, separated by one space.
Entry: 17 °C
